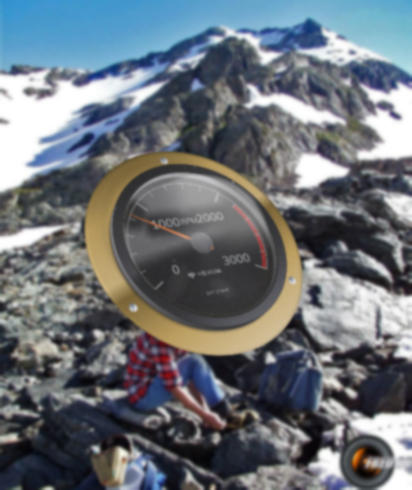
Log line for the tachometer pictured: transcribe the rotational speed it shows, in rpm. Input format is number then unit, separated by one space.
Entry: 800 rpm
